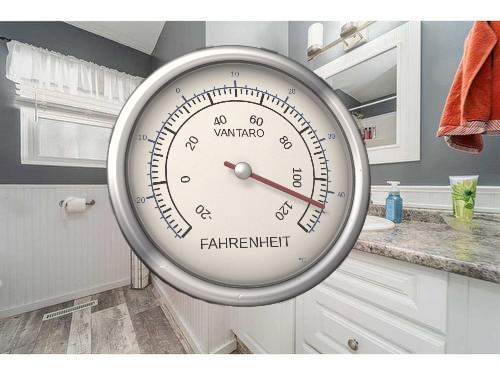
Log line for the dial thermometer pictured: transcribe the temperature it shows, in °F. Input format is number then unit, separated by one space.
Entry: 110 °F
